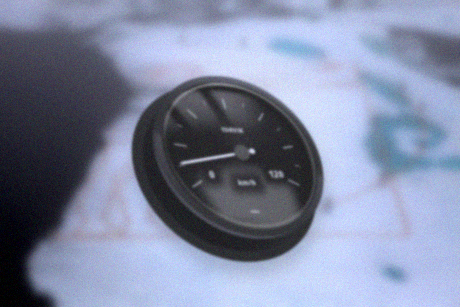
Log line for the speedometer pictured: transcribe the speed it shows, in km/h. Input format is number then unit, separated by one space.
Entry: 10 km/h
